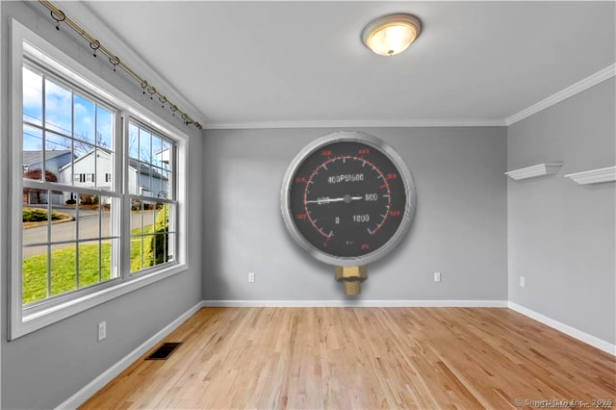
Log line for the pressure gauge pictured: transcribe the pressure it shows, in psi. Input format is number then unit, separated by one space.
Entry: 200 psi
